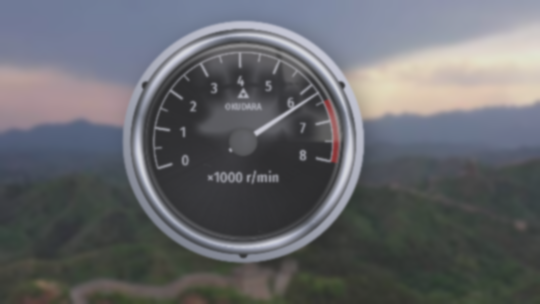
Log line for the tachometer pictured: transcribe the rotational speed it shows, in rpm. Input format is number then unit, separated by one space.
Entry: 6250 rpm
